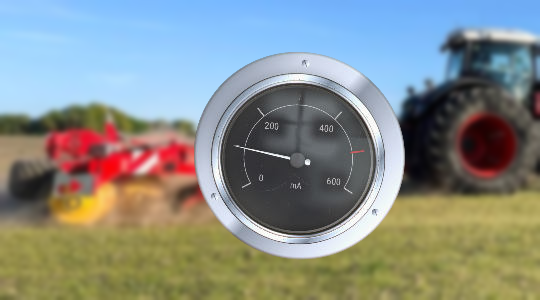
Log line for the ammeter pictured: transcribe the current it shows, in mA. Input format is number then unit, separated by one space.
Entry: 100 mA
